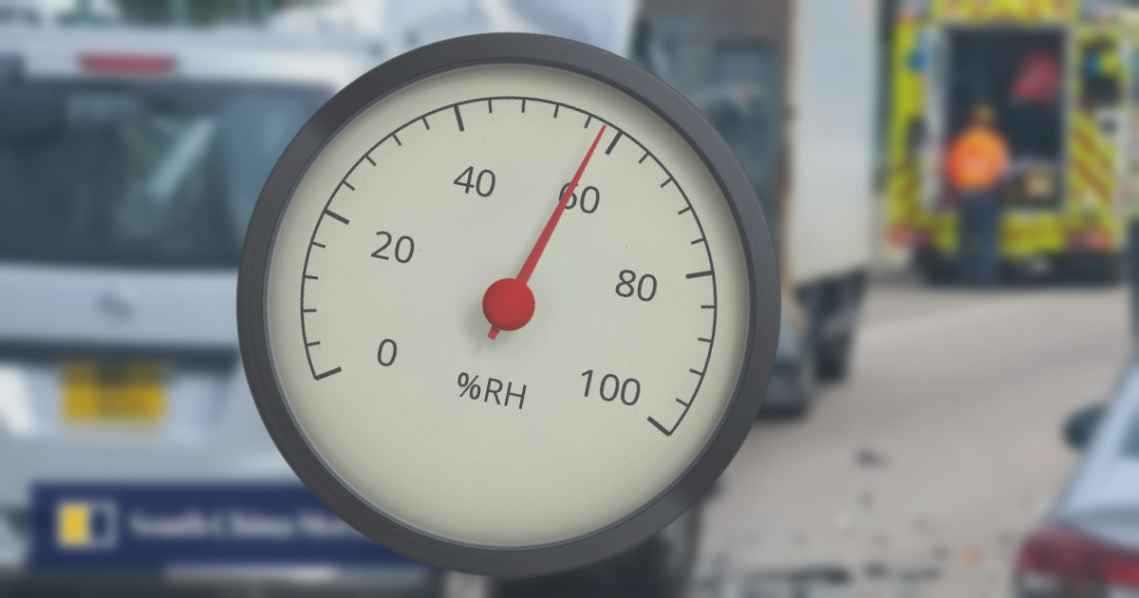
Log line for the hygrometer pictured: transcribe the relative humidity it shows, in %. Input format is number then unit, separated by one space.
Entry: 58 %
